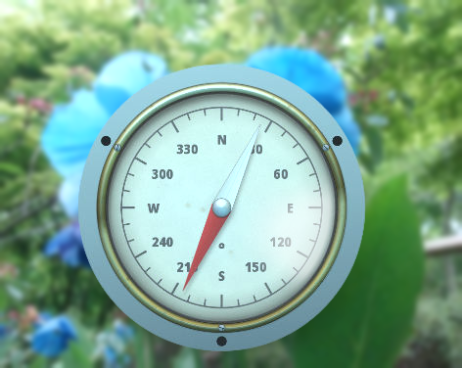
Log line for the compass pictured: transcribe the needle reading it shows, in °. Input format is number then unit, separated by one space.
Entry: 205 °
